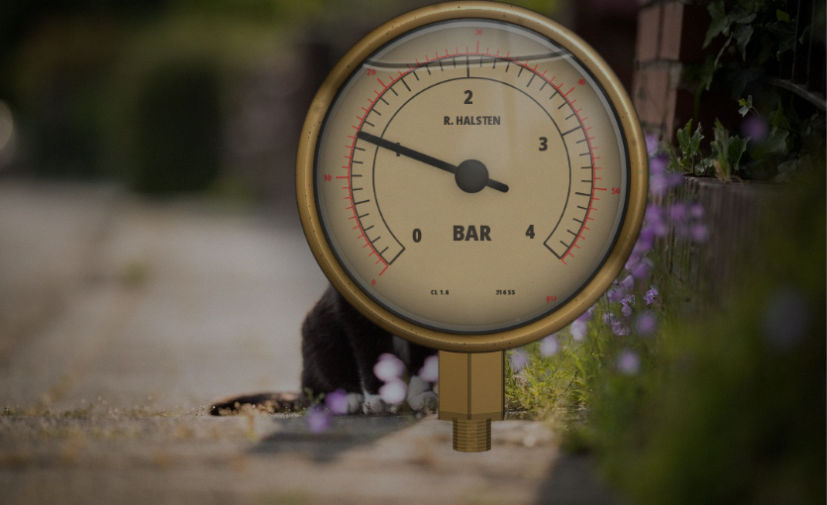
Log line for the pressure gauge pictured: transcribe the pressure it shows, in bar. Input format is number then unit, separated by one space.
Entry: 1 bar
